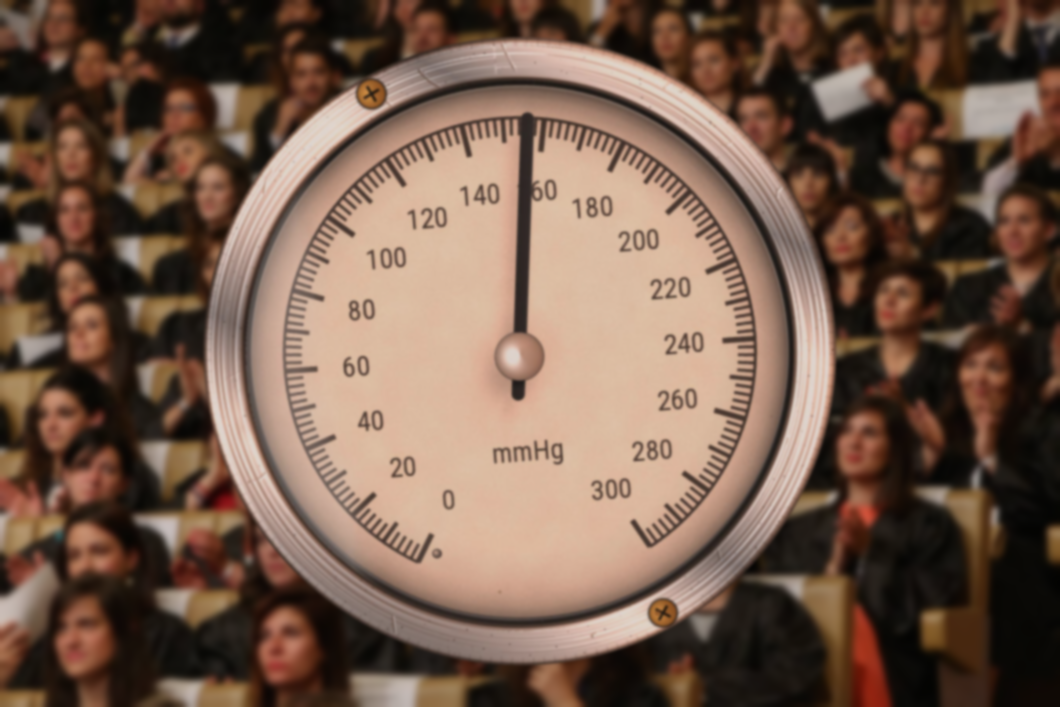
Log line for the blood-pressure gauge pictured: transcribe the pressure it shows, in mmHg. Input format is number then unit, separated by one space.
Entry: 156 mmHg
